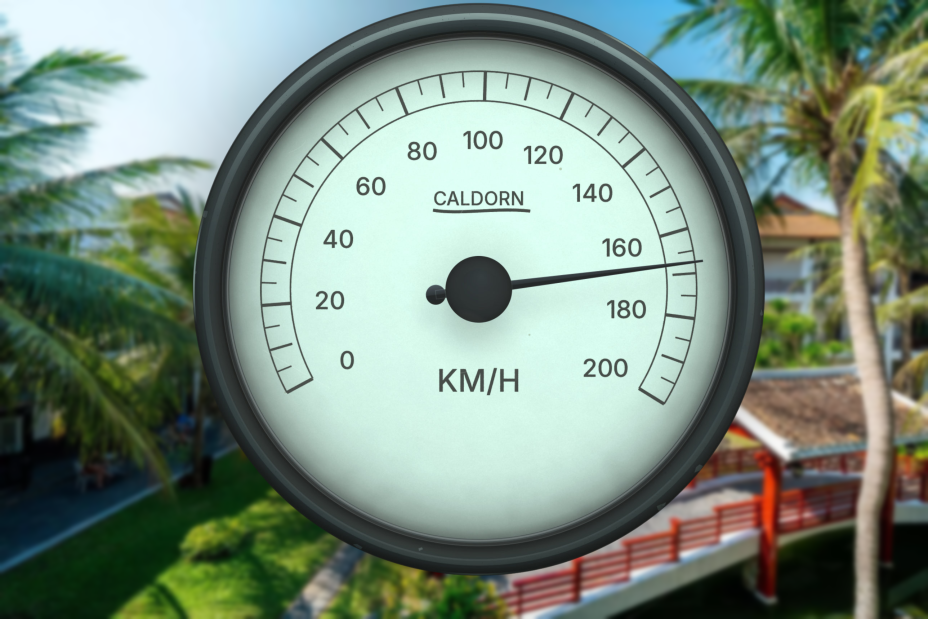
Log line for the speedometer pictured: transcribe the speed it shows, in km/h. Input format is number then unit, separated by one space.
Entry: 167.5 km/h
